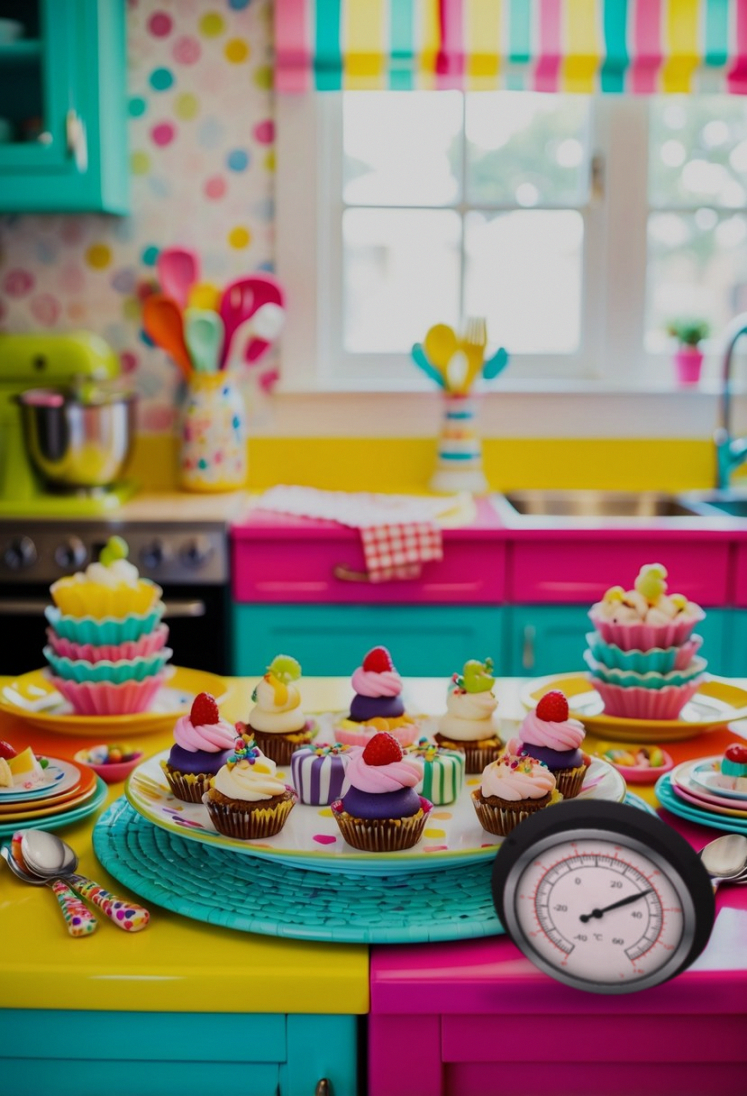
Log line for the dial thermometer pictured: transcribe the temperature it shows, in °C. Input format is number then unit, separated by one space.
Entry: 30 °C
